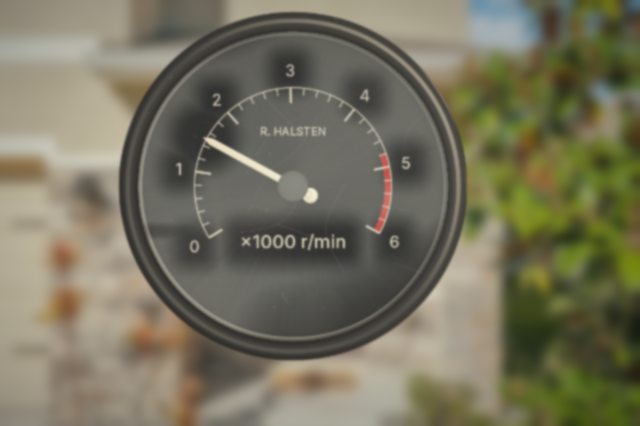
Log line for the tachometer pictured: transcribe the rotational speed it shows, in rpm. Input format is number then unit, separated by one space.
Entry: 1500 rpm
